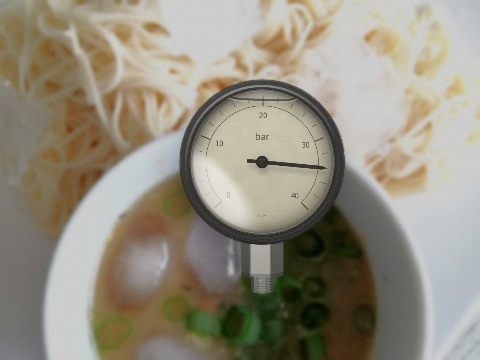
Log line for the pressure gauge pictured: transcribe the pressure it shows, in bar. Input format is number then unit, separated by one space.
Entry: 34 bar
